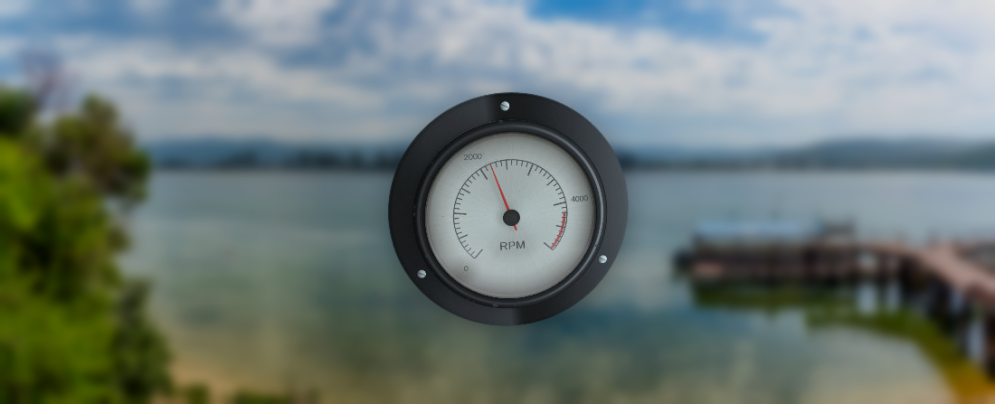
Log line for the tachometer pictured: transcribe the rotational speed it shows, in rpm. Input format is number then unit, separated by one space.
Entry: 2200 rpm
